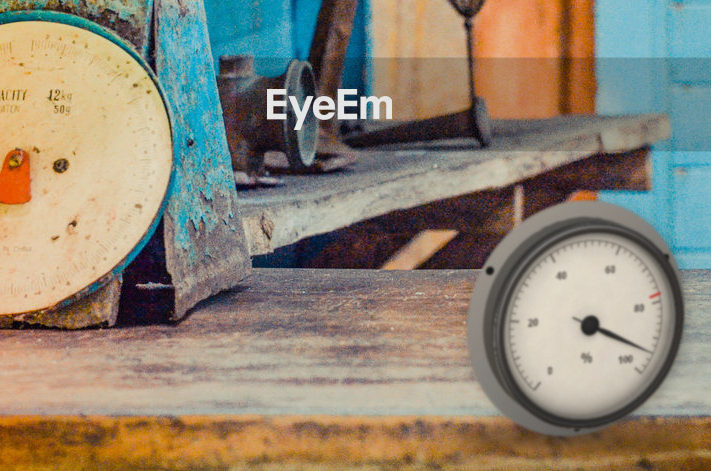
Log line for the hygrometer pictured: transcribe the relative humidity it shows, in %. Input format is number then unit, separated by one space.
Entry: 94 %
